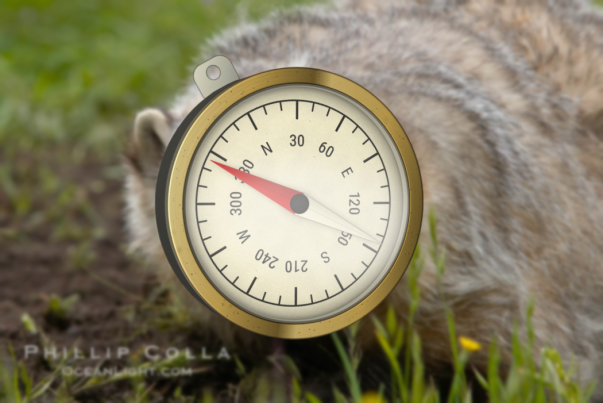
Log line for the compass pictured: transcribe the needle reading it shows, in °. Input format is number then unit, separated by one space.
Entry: 325 °
